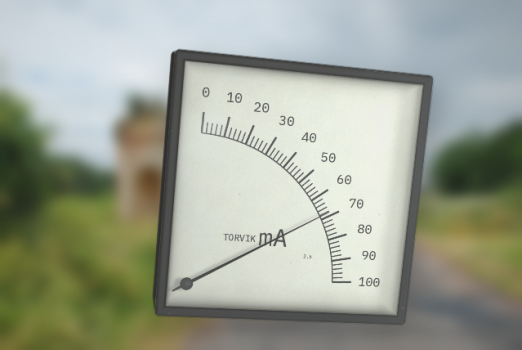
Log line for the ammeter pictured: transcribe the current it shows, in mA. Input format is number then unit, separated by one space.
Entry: 68 mA
